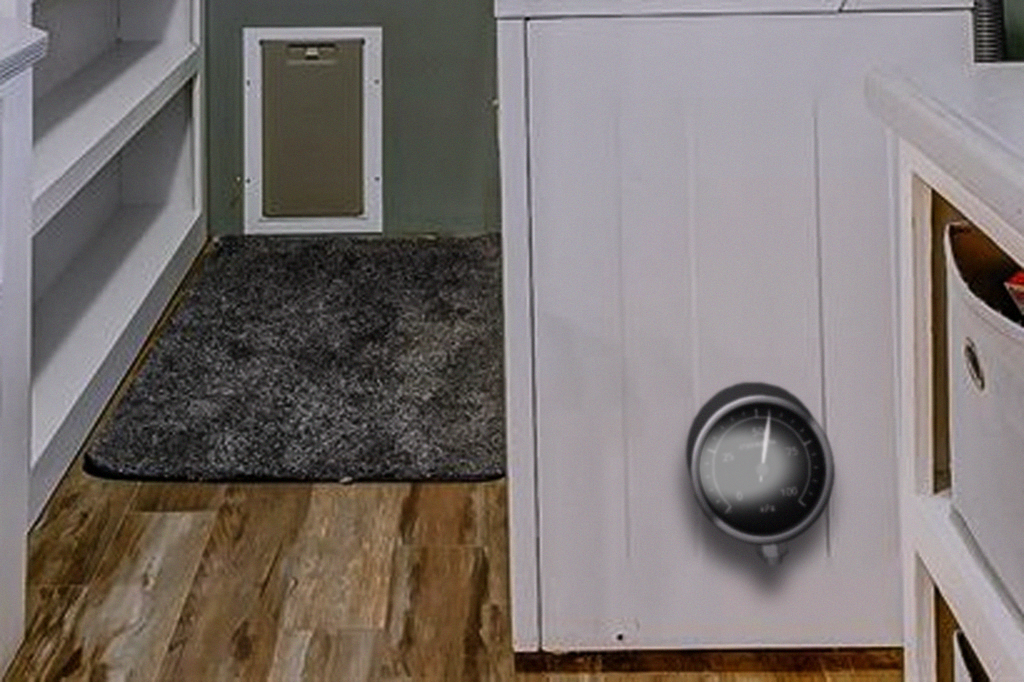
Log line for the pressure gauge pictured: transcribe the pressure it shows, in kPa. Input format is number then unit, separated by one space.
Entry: 55 kPa
